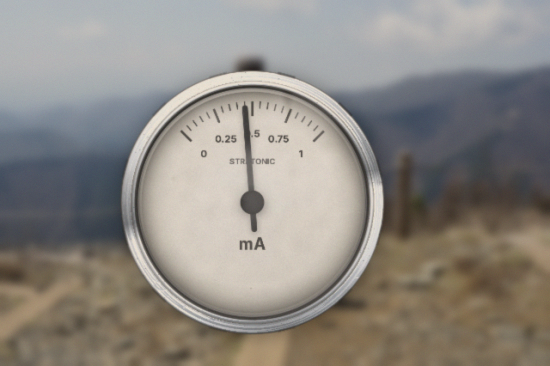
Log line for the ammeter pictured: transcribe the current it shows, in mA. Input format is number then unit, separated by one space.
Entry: 0.45 mA
